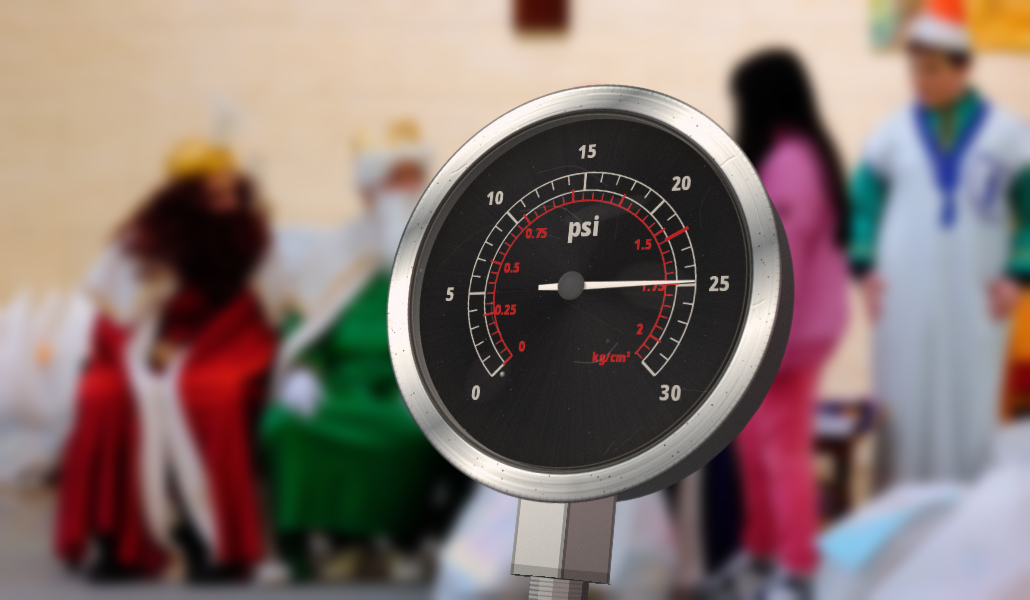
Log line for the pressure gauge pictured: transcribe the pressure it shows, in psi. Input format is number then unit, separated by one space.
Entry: 25 psi
